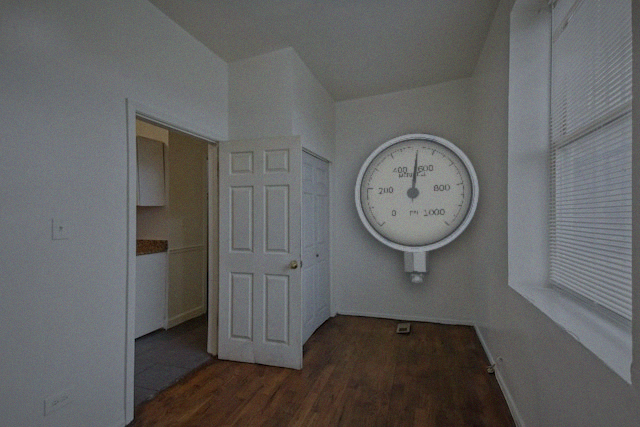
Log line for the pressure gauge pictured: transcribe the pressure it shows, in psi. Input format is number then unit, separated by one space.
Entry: 525 psi
